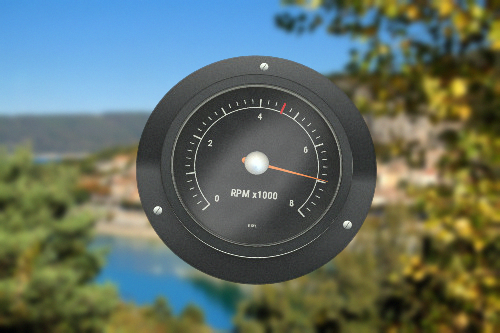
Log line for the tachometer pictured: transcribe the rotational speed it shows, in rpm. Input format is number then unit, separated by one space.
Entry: 7000 rpm
